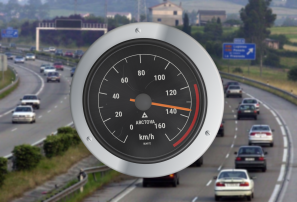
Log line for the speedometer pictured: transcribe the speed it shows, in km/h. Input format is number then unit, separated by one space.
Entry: 135 km/h
